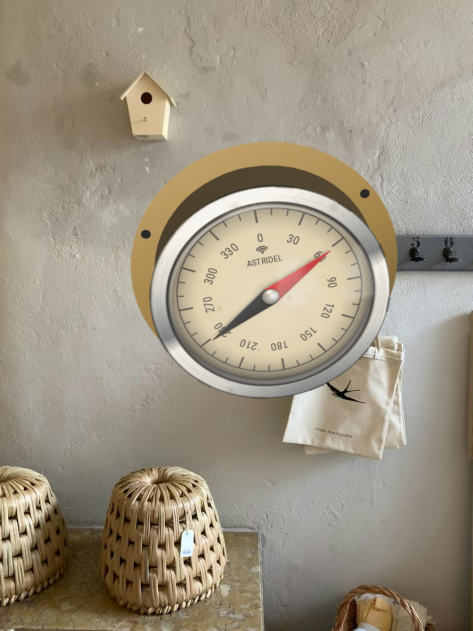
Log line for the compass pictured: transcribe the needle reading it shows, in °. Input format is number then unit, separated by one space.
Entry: 60 °
